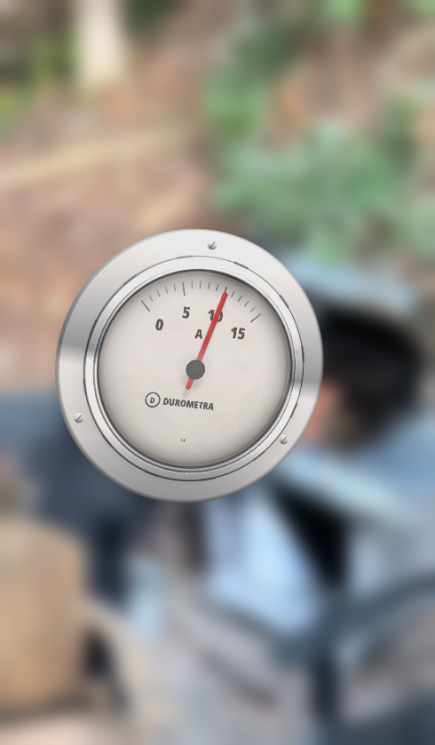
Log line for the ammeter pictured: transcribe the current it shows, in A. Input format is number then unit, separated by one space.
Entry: 10 A
